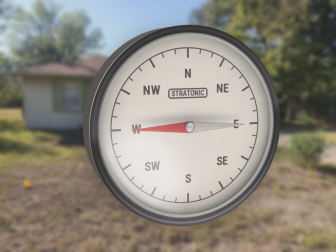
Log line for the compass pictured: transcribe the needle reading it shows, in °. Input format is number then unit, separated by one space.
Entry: 270 °
